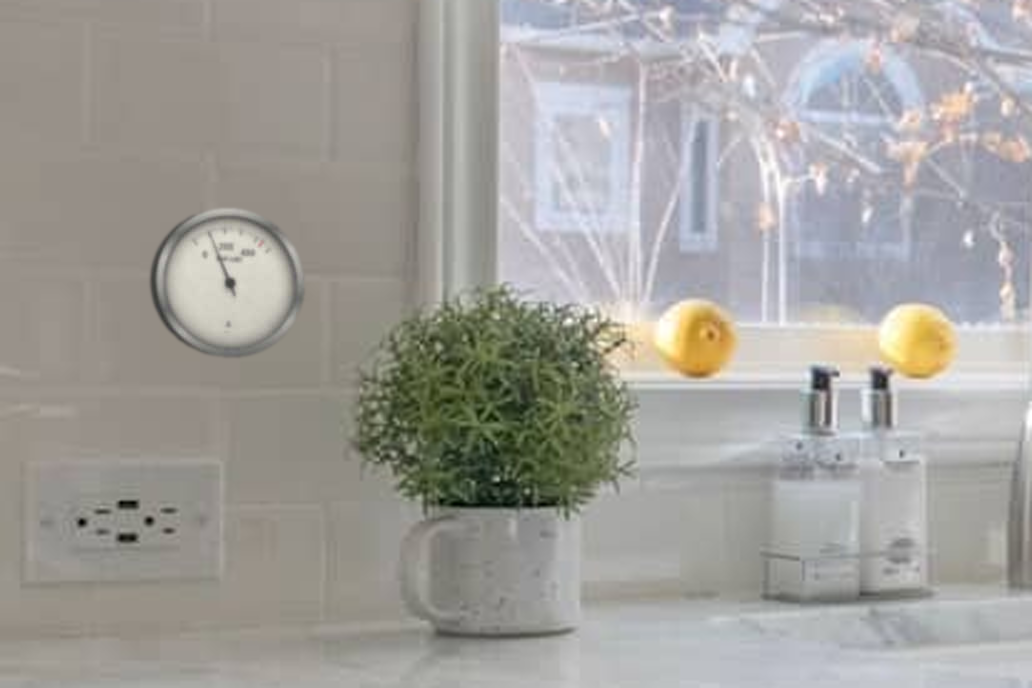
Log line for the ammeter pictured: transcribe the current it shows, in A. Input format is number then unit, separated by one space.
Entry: 100 A
